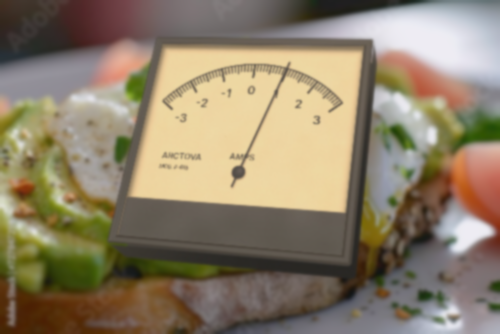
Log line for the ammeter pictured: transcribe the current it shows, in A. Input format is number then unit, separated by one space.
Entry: 1 A
